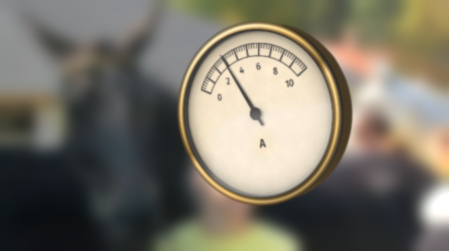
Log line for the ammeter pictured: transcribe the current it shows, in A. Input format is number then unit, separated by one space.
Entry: 3 A
